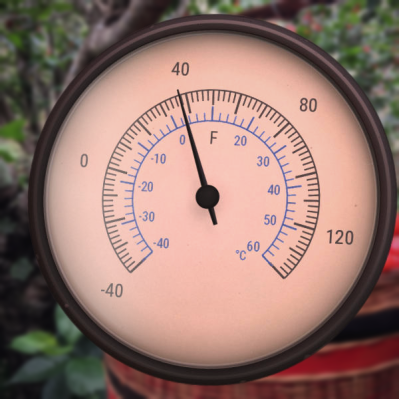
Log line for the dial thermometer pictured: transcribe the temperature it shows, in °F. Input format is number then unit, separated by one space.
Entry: 38 °F
